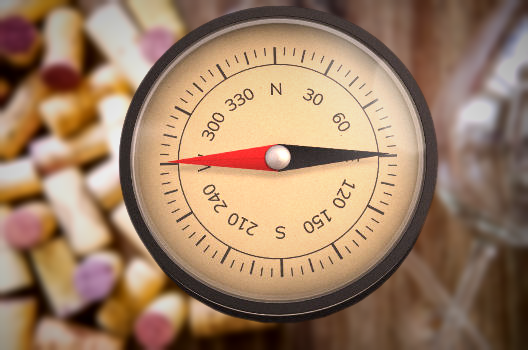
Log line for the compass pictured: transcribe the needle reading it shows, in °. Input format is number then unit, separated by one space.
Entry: 270 °
